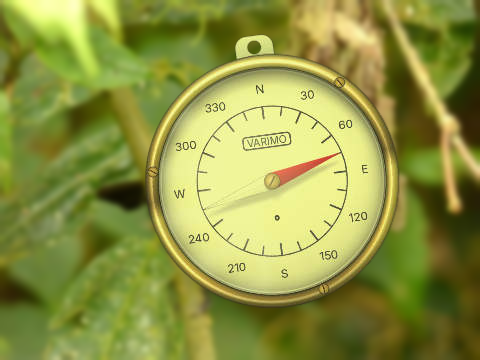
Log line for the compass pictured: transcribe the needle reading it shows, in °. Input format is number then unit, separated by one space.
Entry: 75 °
